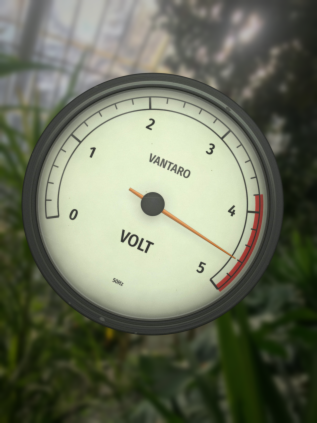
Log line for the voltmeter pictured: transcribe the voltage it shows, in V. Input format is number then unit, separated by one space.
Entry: 4.6 V
